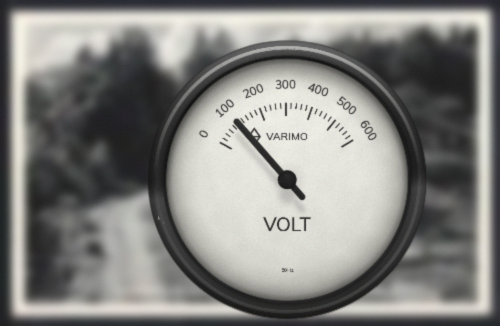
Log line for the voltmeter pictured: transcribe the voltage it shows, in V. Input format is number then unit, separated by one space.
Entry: 100 V
